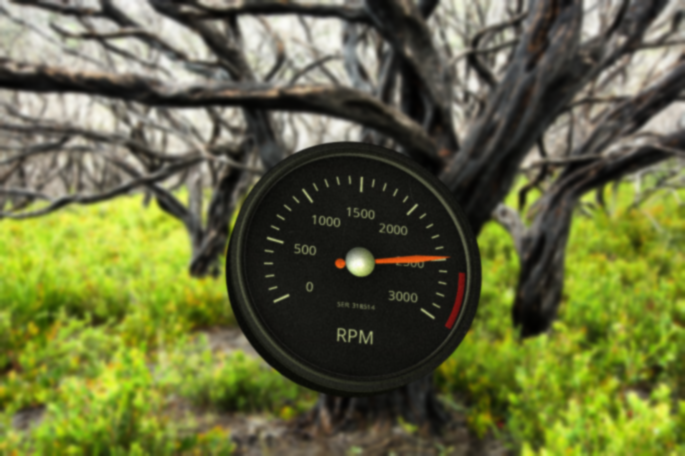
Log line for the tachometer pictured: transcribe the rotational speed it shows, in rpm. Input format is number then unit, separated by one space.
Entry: 2500 rpm
